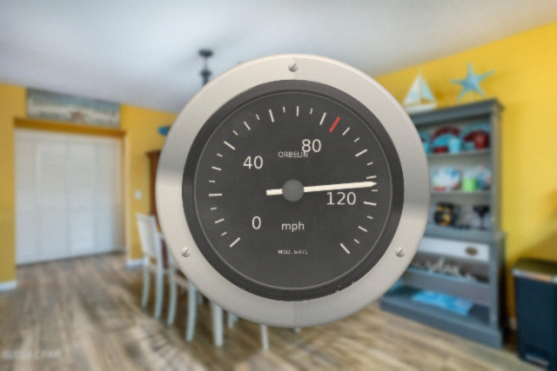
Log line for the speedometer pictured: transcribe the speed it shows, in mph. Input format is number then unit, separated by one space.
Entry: 112.5 mph
